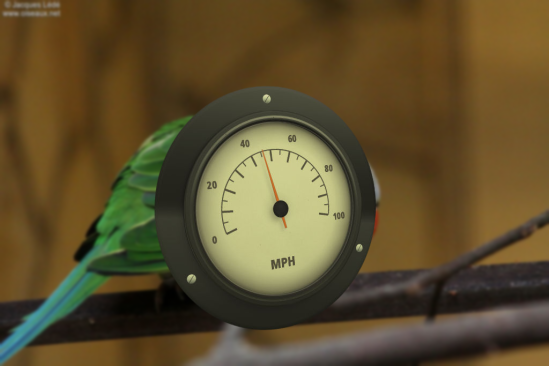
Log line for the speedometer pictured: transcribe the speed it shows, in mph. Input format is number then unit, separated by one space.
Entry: 45 mph
